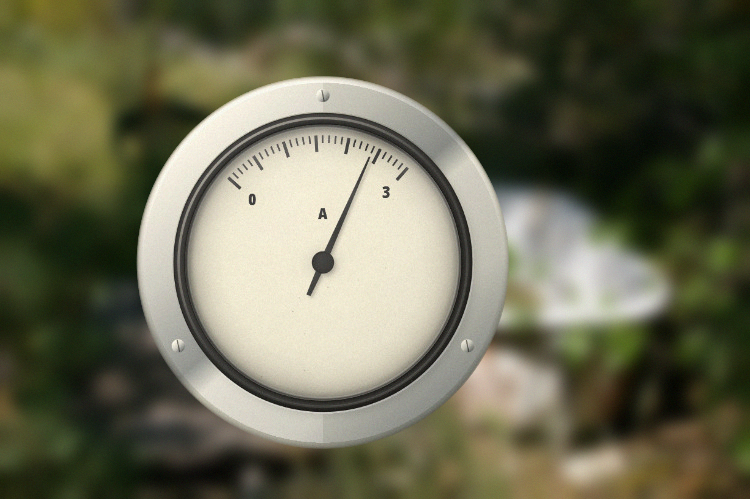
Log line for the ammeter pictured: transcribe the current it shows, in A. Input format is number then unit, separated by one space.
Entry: 2.4 A
